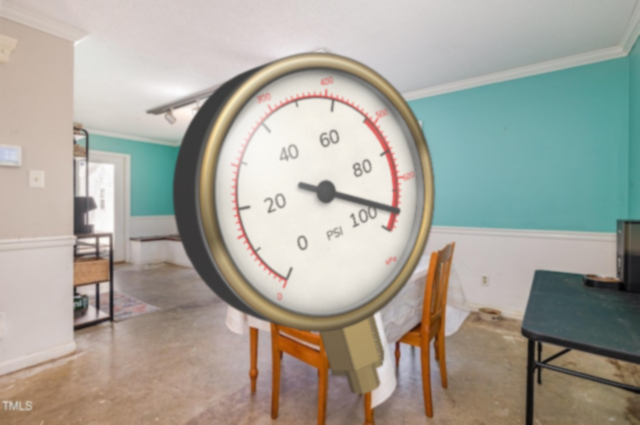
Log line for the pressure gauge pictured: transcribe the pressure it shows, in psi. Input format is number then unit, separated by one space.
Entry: 95 psi
